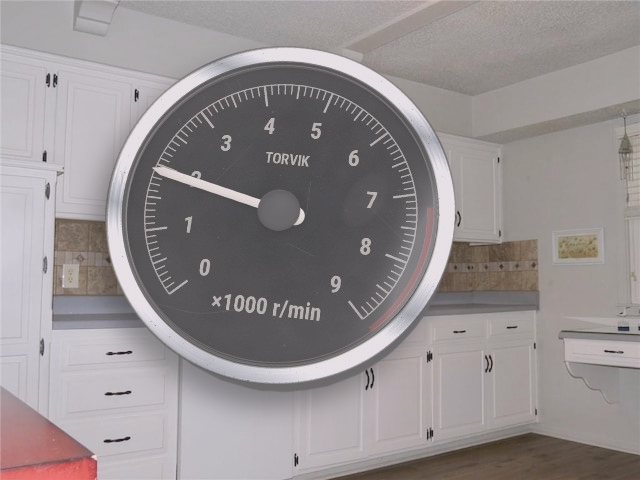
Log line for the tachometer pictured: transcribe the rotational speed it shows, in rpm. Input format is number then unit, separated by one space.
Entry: 1900 rpm
